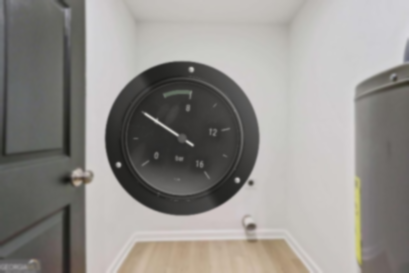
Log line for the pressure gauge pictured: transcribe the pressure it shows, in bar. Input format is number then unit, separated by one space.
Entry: 4 bar
